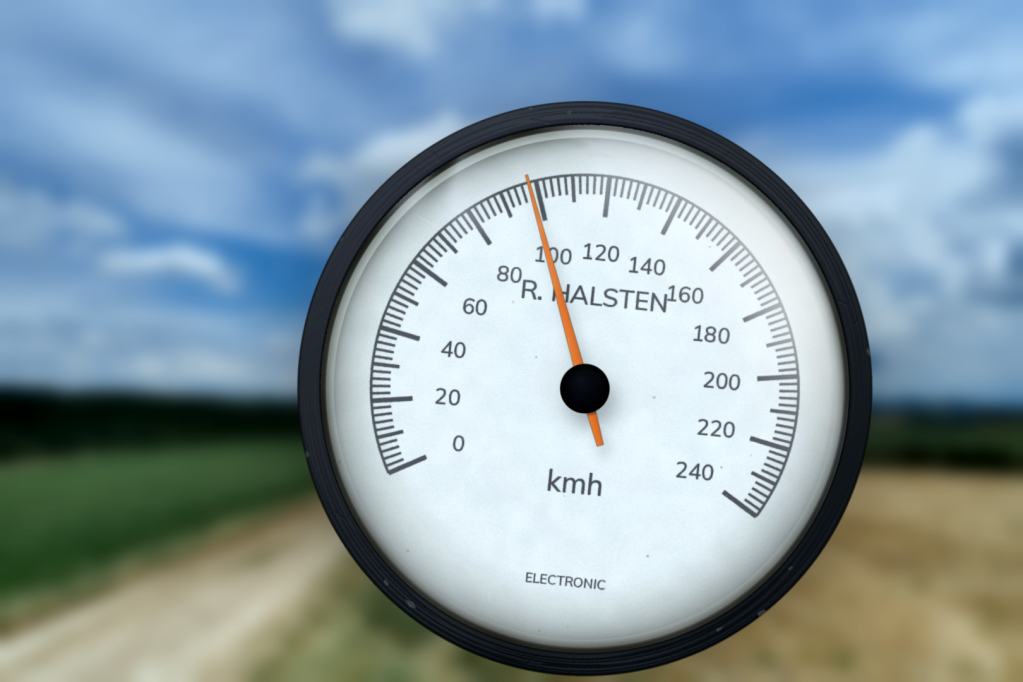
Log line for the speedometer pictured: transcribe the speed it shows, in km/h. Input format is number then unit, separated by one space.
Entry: 98 km/h
